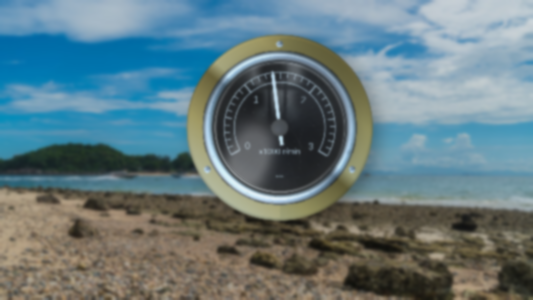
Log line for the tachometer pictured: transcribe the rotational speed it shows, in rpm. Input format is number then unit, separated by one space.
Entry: 1400 rpm
